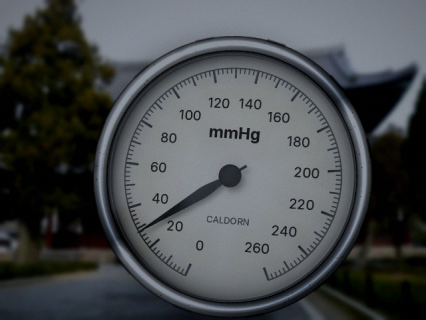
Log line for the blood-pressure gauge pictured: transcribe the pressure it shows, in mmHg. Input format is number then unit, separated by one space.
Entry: 28 mmHg
